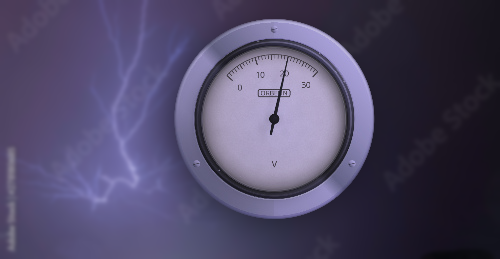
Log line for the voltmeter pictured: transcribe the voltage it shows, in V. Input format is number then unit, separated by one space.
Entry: 20 V
